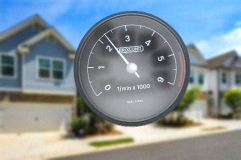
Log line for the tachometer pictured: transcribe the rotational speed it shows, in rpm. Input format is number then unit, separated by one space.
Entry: 2250 rpm
